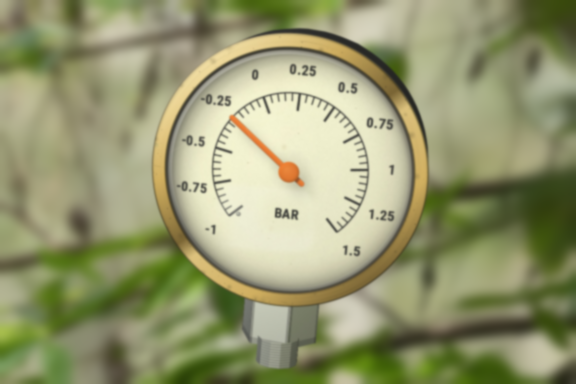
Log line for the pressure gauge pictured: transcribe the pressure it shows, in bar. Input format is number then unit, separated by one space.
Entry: -0.25 bar
